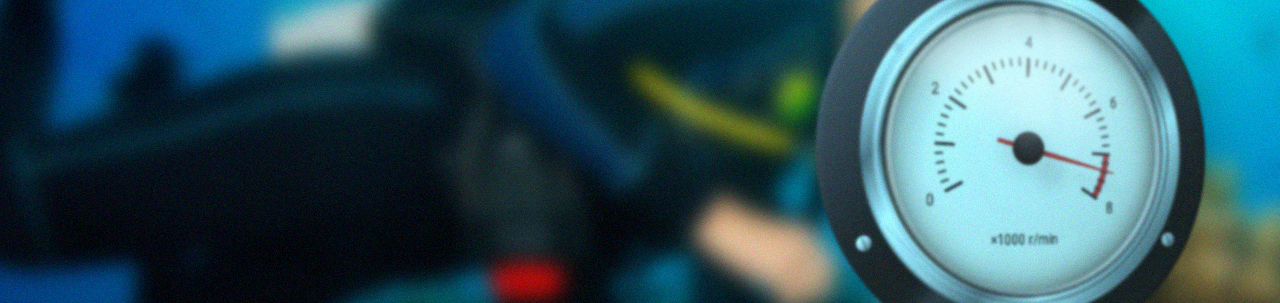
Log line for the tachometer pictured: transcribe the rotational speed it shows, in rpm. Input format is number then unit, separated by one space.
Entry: 7400 rpm
